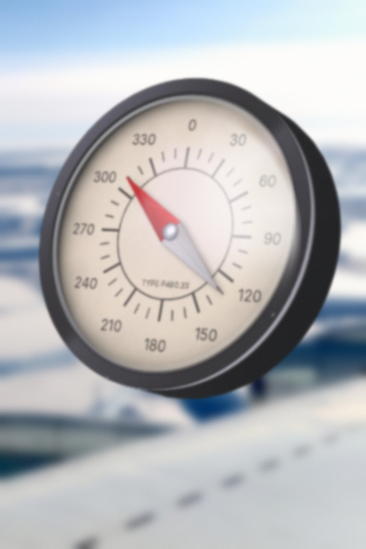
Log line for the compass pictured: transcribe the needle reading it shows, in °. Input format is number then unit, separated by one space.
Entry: 310 °
